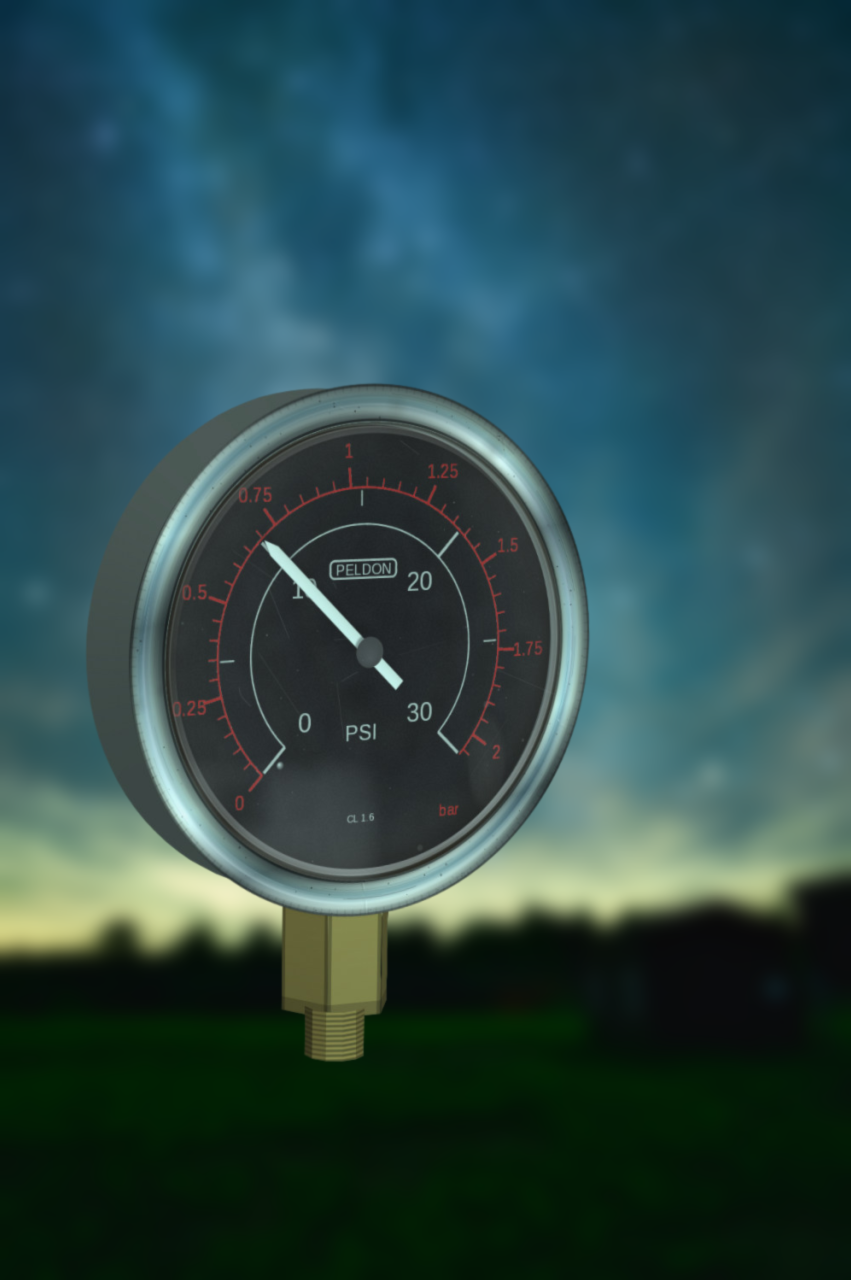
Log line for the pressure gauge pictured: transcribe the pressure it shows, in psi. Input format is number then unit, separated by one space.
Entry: 10 psi
